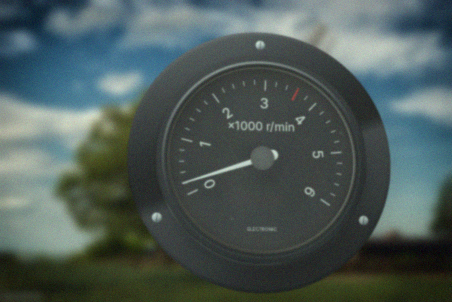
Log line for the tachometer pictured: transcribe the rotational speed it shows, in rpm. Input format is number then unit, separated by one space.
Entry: 200 rpm
